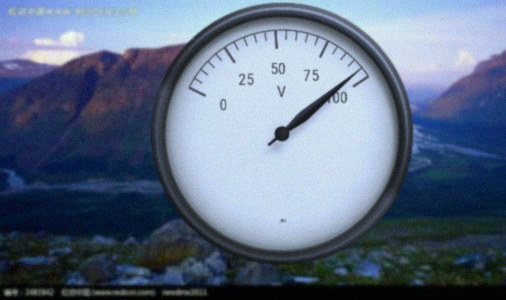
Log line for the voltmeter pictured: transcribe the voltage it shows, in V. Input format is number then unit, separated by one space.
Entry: 95 V
